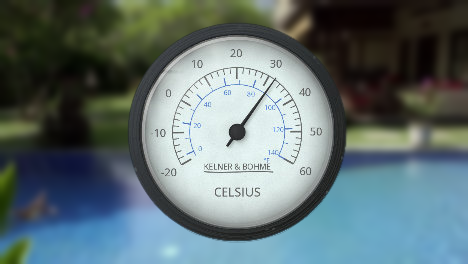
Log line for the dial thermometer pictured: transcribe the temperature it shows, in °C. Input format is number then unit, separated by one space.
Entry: 32 °C
